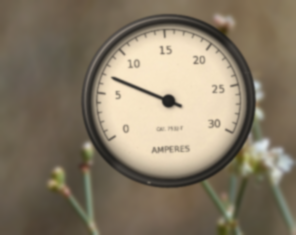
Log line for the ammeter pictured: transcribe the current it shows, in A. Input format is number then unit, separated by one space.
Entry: 7 A
